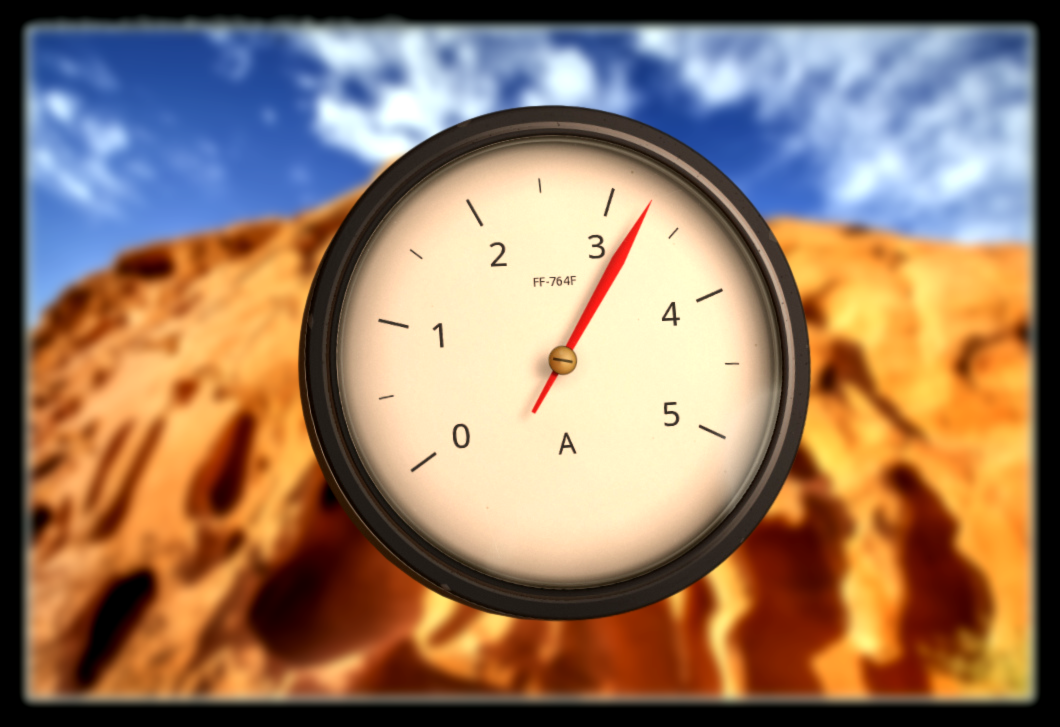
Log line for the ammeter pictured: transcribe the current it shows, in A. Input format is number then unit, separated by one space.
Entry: 3.25 A
